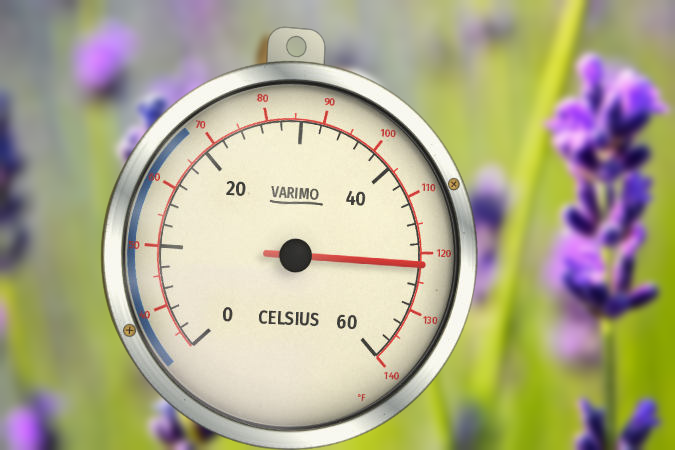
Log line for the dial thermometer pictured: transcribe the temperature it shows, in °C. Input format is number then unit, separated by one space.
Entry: 50 °C
